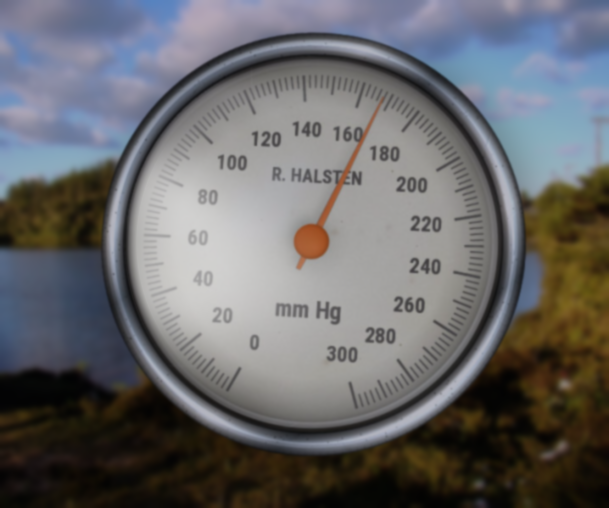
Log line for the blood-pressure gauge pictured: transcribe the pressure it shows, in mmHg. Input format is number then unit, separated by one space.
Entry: 168 mmHg
